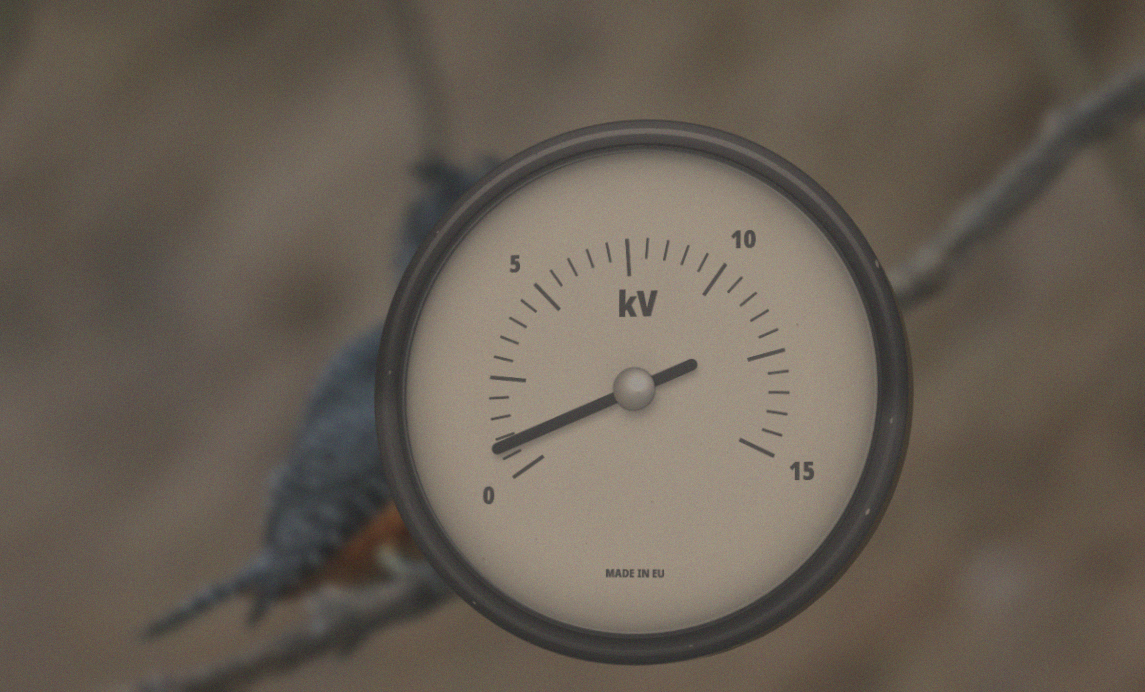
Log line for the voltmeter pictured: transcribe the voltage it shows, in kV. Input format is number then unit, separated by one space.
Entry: 0.75 kV
